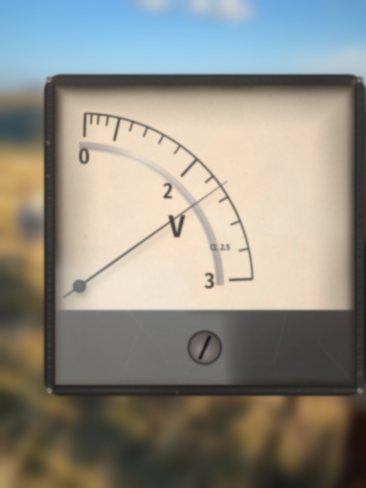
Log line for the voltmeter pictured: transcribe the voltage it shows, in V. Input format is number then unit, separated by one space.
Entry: 2.3 V
